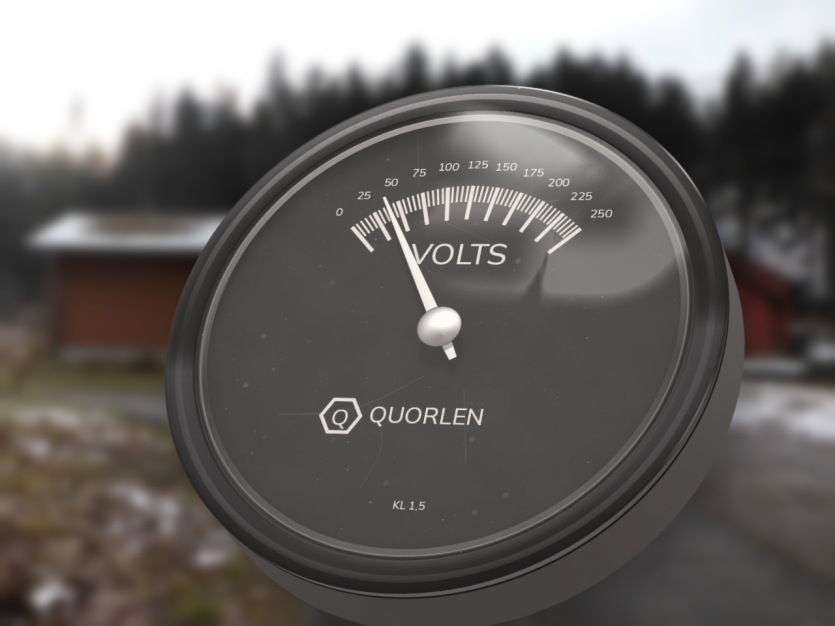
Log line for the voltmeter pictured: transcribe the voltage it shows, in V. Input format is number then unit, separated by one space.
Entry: 40 V
